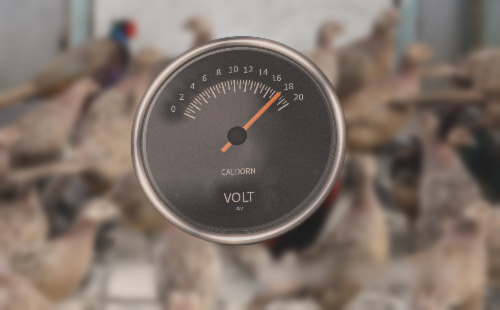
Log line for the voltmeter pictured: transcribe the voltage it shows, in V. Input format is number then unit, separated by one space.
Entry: 18 V
